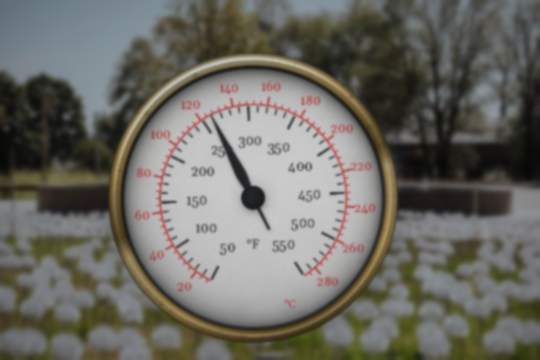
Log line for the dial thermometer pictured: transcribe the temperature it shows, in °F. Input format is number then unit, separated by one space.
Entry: 260 °F
